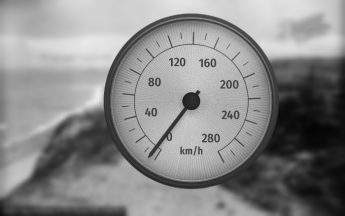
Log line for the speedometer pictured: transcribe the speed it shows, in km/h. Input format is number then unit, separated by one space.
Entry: 5 km/h
